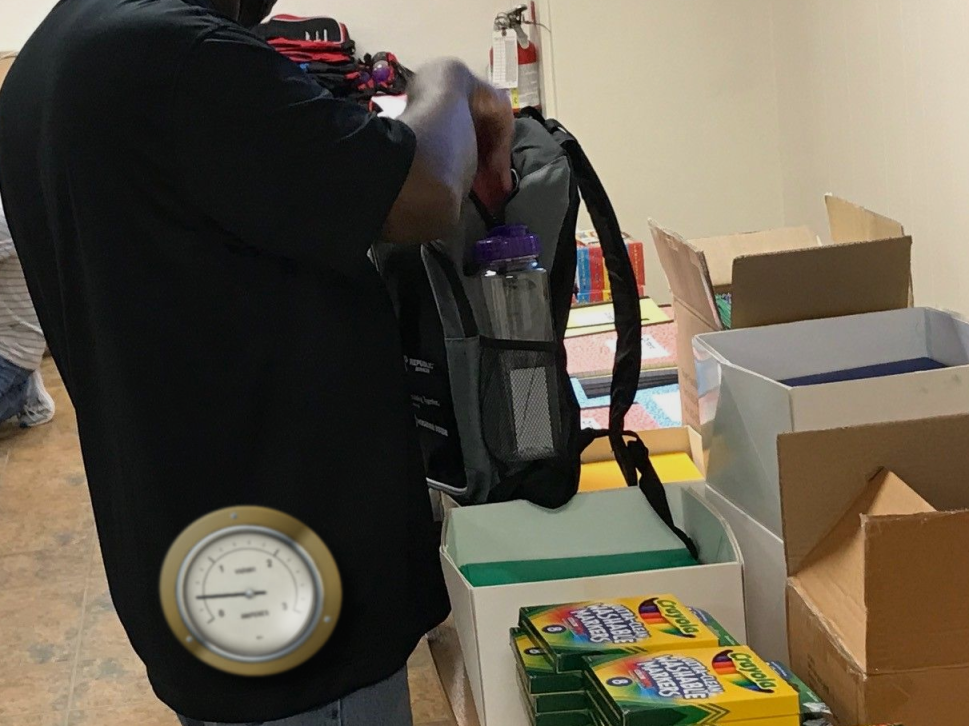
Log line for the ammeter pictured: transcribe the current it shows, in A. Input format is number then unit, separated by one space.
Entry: 0.4 A
